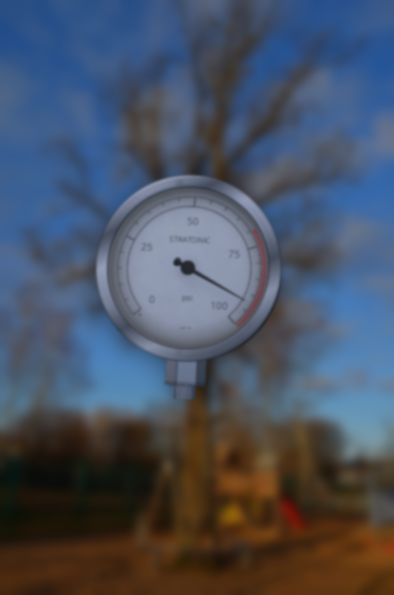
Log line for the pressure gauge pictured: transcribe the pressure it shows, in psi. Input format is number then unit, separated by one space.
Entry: 92.5 psi
